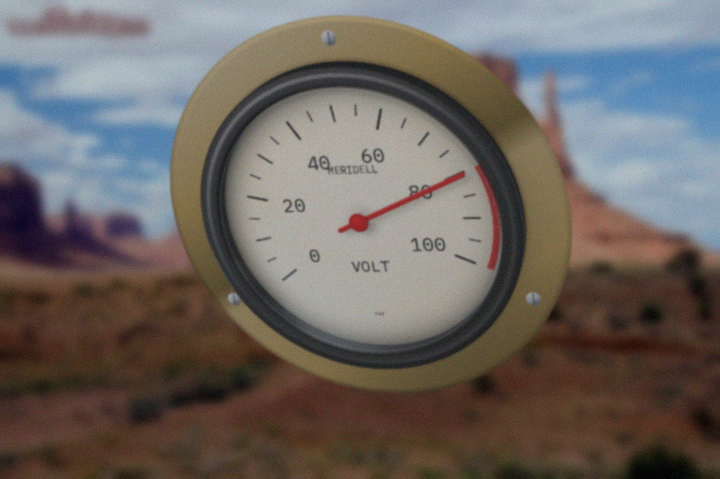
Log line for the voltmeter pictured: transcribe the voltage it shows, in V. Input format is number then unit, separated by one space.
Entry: 80 V
